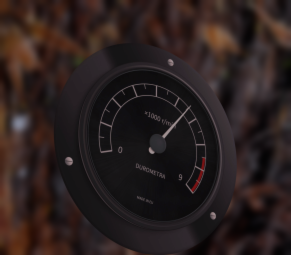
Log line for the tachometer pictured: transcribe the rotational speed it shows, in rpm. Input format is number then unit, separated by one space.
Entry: 5500 rpm
